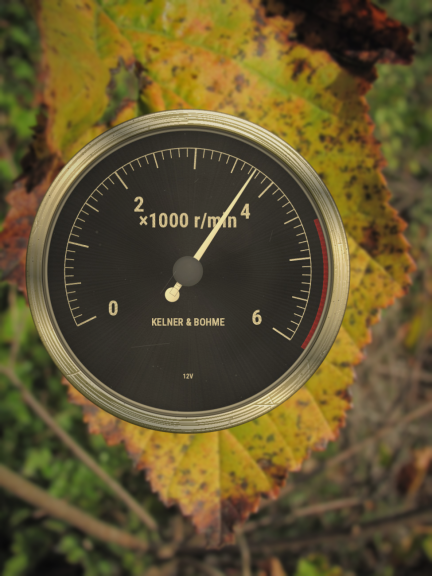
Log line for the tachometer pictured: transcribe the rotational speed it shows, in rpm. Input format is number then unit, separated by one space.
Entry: 3750 rpm
